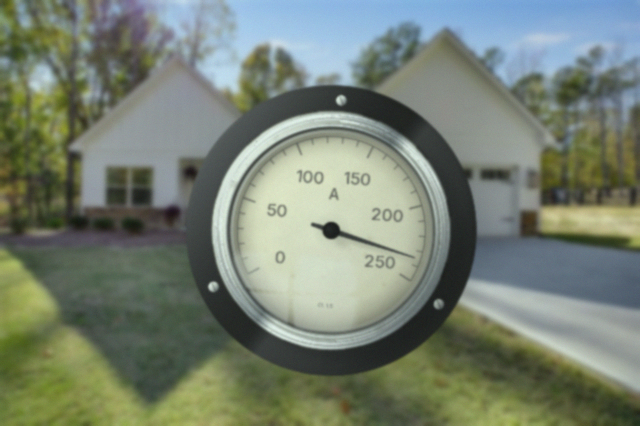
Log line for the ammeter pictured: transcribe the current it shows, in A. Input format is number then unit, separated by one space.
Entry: 235 A
